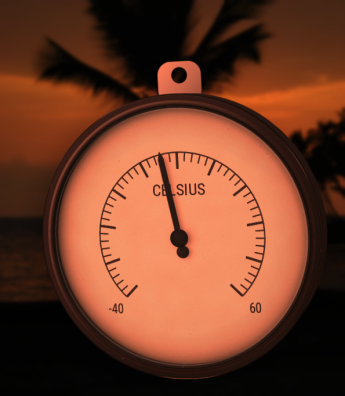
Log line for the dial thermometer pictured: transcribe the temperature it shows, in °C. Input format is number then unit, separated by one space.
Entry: 6 °C
